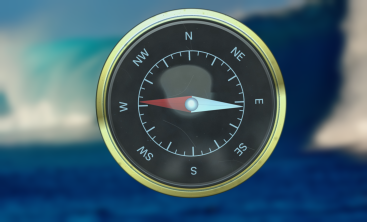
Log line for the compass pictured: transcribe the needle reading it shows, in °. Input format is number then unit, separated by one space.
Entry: 275 °
